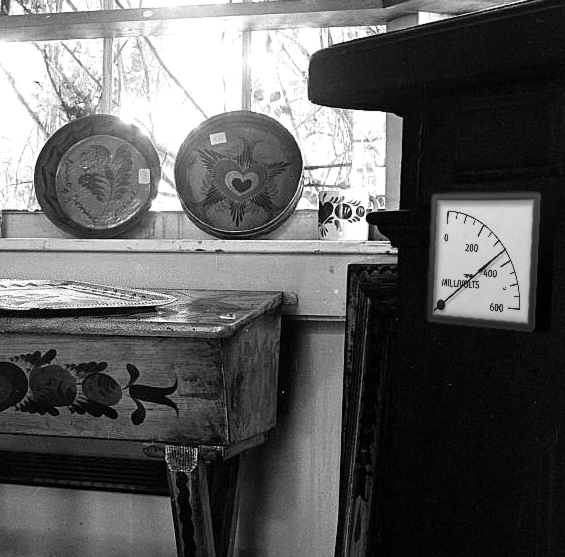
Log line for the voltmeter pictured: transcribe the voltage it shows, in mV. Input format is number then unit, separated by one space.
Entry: 350 mV
